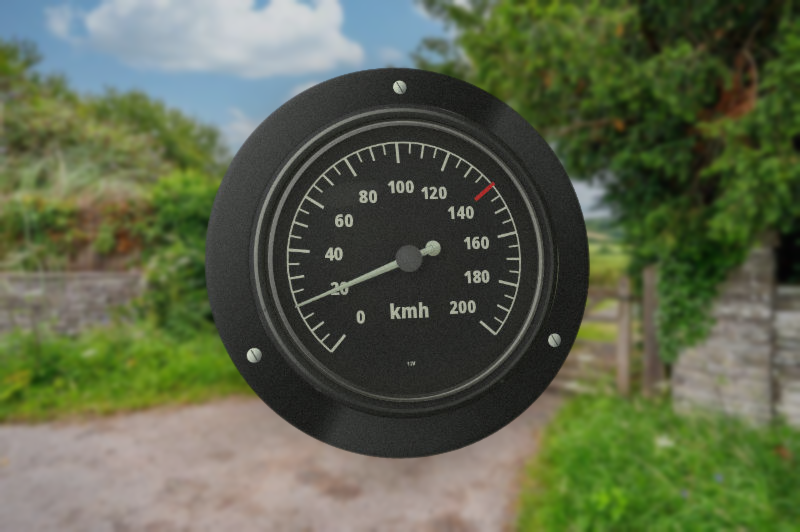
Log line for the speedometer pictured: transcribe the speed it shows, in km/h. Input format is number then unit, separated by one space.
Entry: 20 km/h
